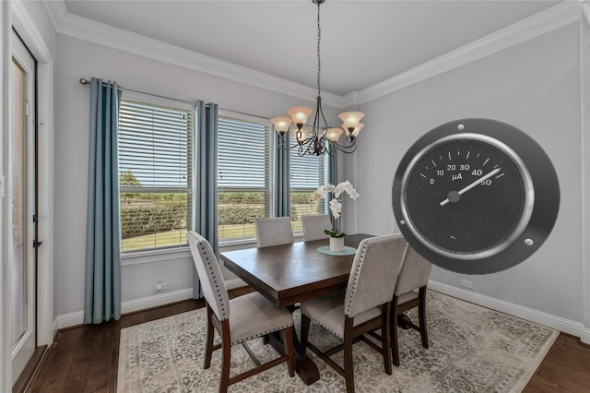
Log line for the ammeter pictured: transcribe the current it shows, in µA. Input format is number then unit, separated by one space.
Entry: 47.5 µA
